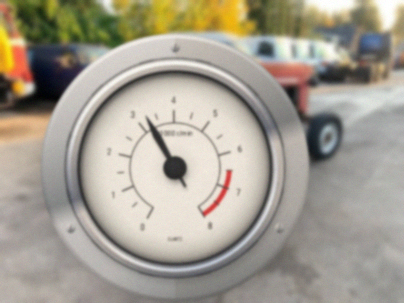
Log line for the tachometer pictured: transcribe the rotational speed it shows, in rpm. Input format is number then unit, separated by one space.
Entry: 3250 rpm
